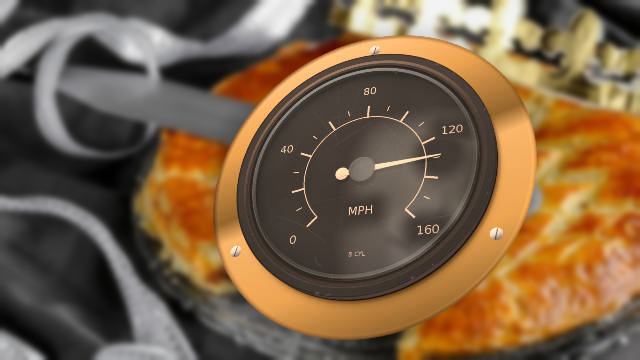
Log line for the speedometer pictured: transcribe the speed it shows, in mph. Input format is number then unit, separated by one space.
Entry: 130 mph
